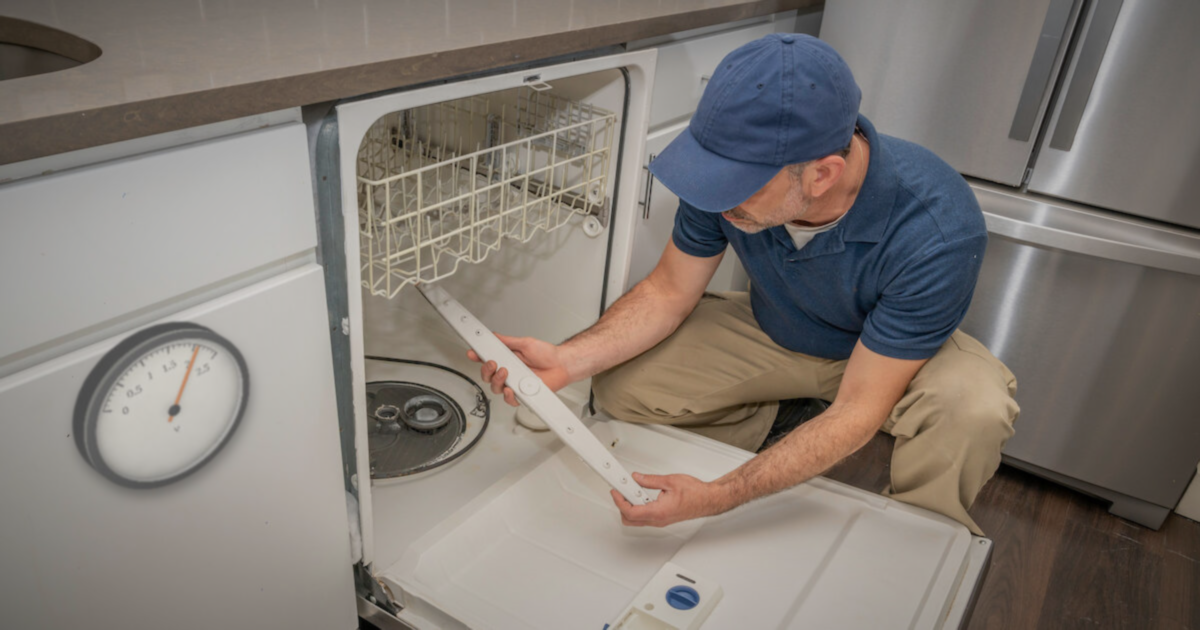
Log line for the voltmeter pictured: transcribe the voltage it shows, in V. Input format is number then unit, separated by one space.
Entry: 2 V
